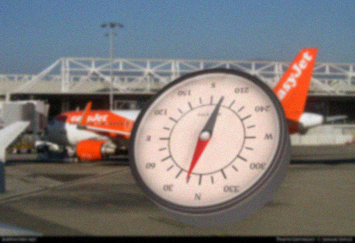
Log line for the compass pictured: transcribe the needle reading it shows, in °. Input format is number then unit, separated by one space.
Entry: 15 °
